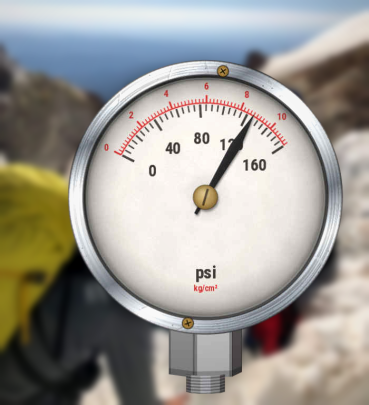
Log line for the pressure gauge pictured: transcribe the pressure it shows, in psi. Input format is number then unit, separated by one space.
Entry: 125 psi
